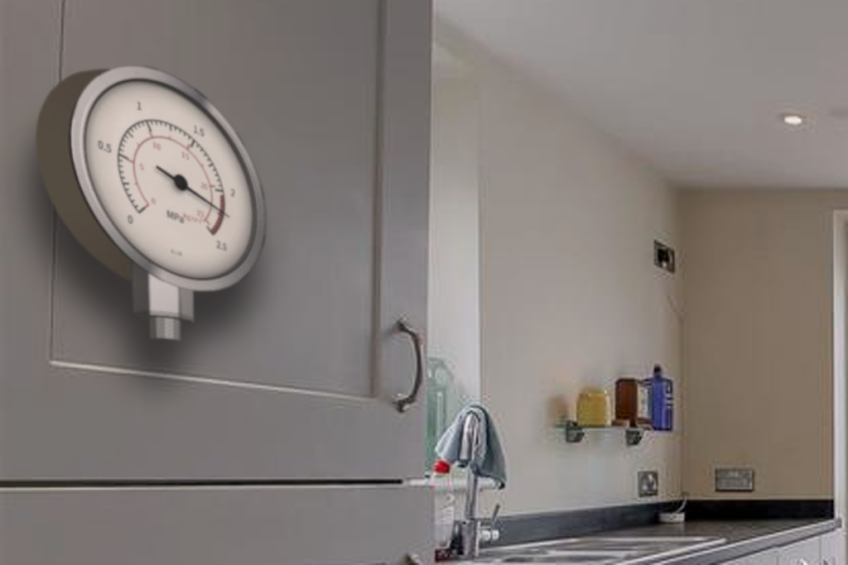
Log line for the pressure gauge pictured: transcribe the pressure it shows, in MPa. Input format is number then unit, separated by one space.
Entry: 2.25 MPa
